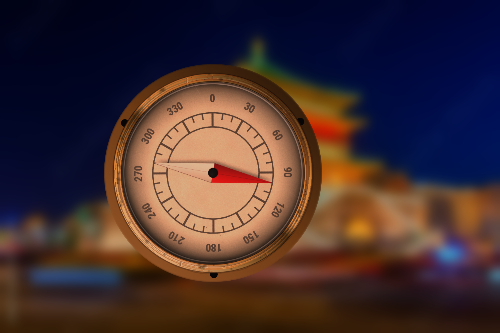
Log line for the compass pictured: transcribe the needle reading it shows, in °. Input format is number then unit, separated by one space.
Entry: 100 °
